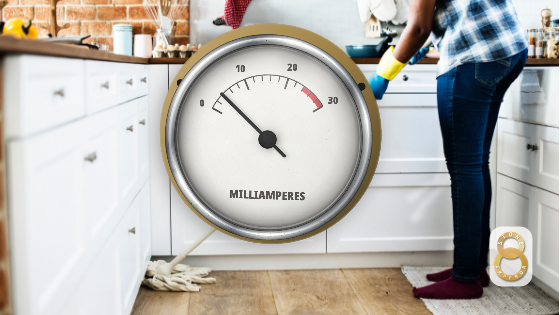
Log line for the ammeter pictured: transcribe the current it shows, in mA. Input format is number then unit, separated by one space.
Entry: 4 mA
